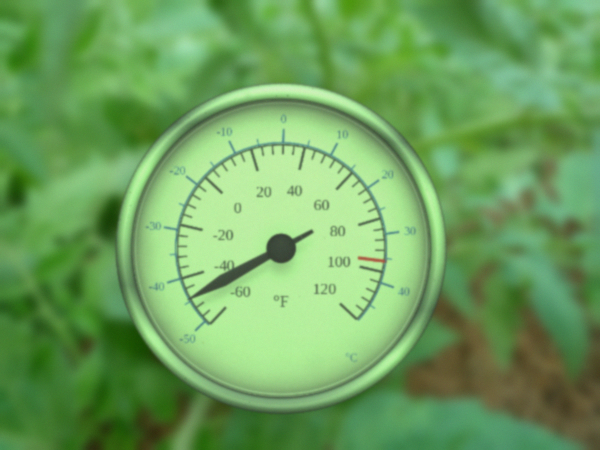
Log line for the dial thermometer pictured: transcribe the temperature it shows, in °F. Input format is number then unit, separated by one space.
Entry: -48 °F
